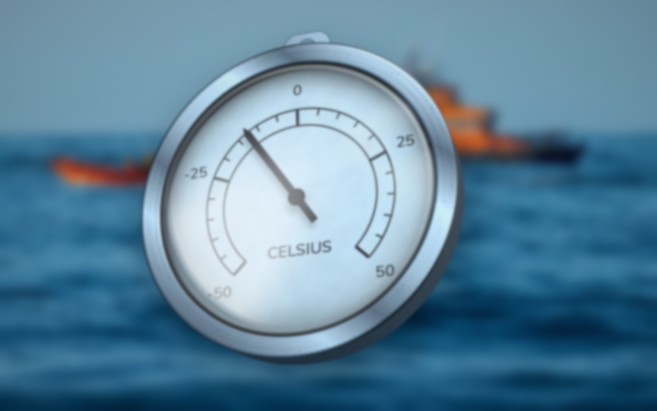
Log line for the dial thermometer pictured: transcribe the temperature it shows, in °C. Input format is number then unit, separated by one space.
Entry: -12.5 °C
